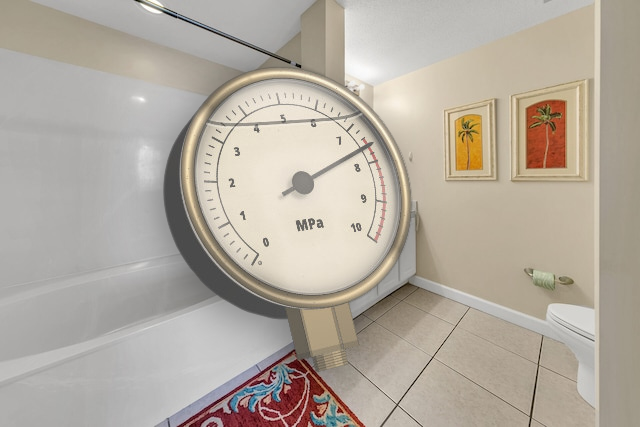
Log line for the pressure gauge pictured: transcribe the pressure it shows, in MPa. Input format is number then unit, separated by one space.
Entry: 7.6 MPa
